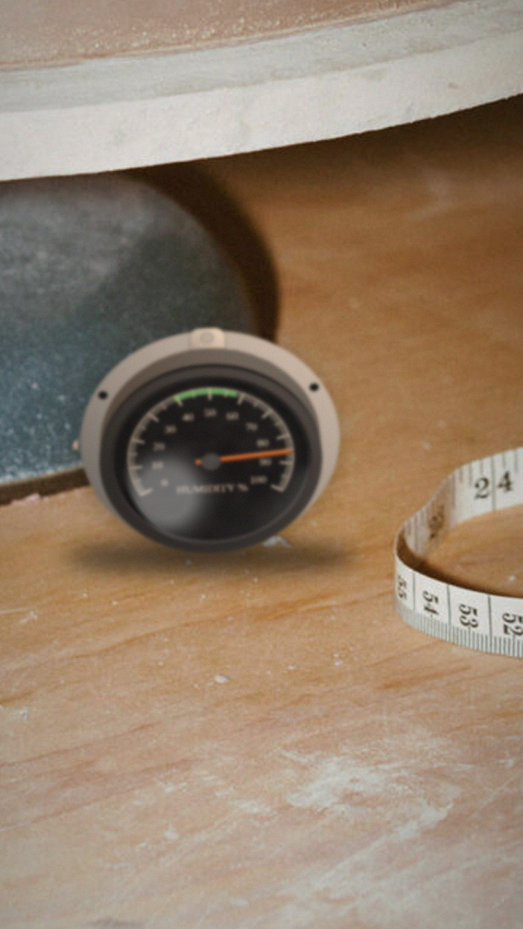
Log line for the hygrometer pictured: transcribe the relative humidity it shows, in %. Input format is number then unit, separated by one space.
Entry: 85 %
